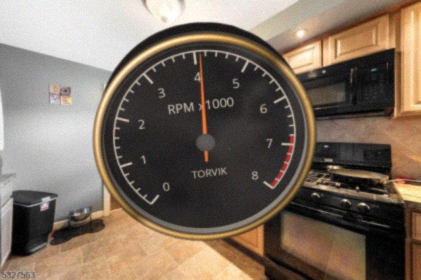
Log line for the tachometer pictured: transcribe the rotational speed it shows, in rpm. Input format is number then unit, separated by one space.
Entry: 4100 rpm
